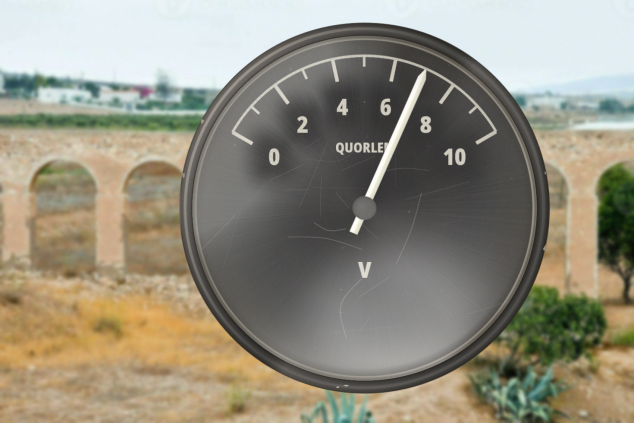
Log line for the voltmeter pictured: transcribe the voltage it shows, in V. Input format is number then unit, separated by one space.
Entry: 7 V
